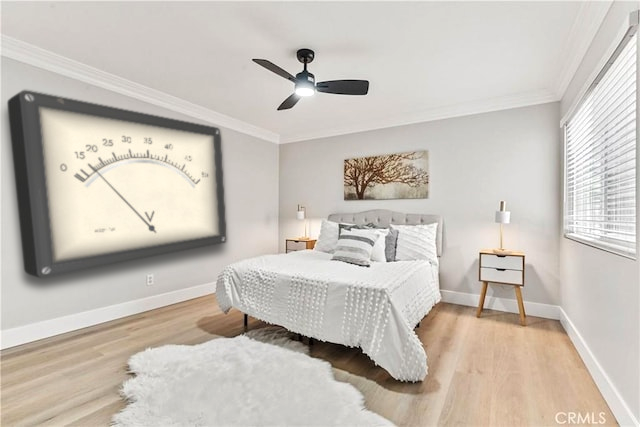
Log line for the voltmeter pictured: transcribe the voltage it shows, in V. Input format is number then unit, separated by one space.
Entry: 15 V
